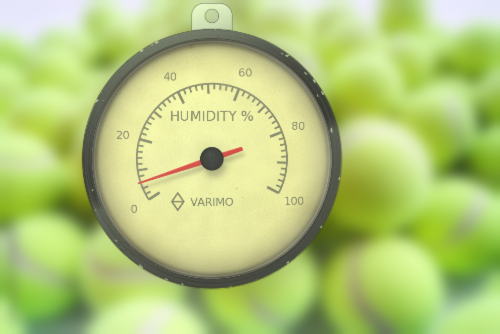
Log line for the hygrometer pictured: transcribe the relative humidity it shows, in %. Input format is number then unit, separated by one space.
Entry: 6 %
